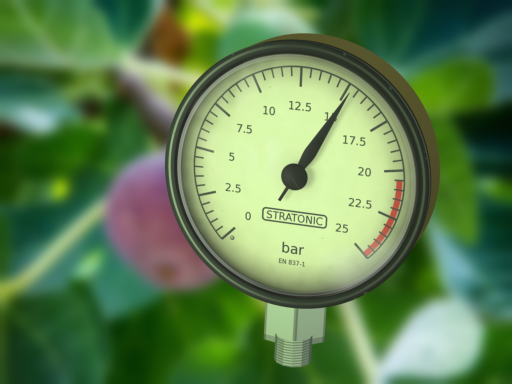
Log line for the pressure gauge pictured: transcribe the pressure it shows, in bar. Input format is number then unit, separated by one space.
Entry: 15.25 bar
